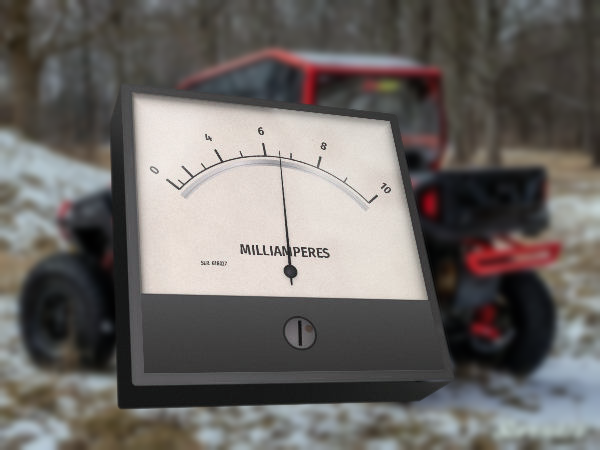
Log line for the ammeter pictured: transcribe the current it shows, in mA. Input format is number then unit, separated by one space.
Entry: 6.5 mA
